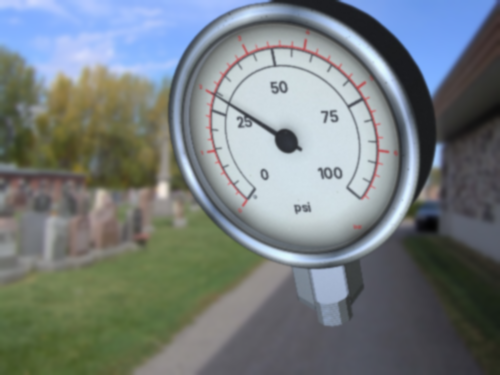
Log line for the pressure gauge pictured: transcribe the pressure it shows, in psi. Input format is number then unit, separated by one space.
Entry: 30 psi
